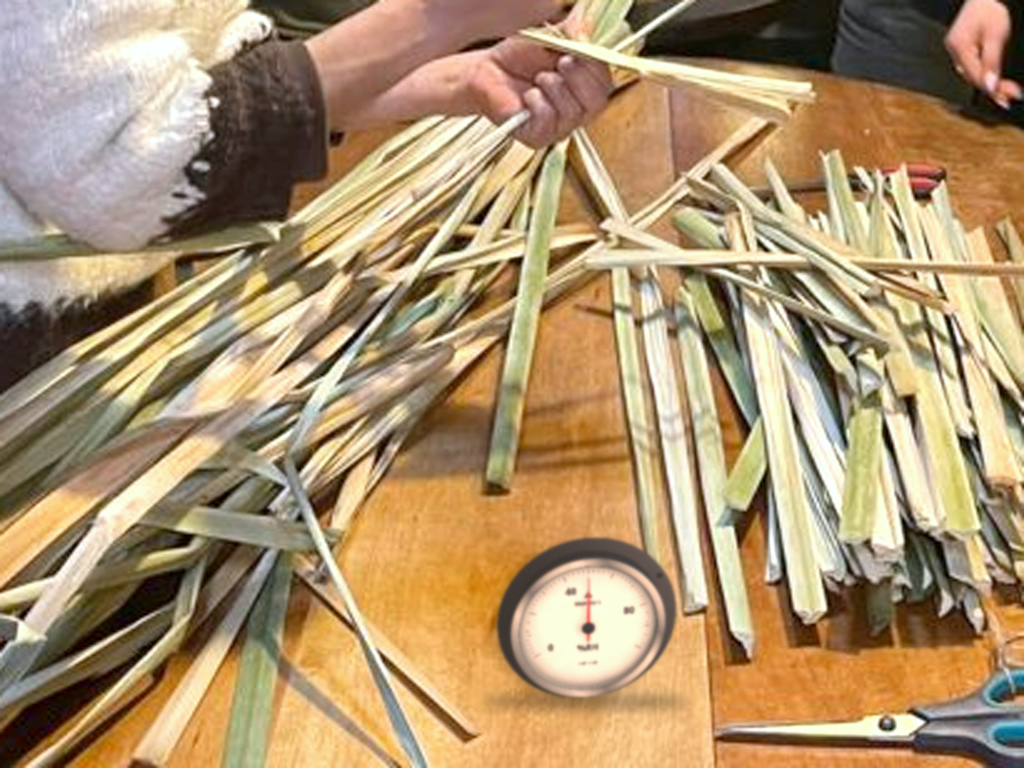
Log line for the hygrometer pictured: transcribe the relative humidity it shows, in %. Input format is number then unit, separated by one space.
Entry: 50 %
